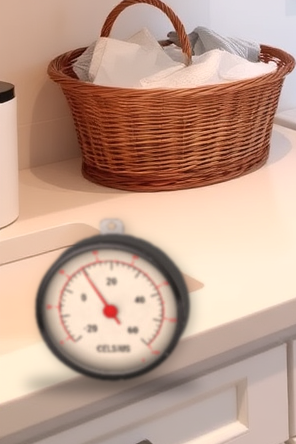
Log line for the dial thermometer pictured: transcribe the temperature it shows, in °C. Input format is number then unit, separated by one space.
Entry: 10 °C
